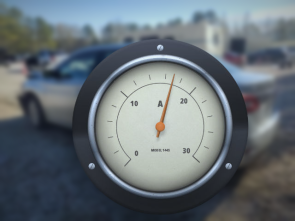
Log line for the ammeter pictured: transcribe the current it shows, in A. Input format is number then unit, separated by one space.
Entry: 17 A
